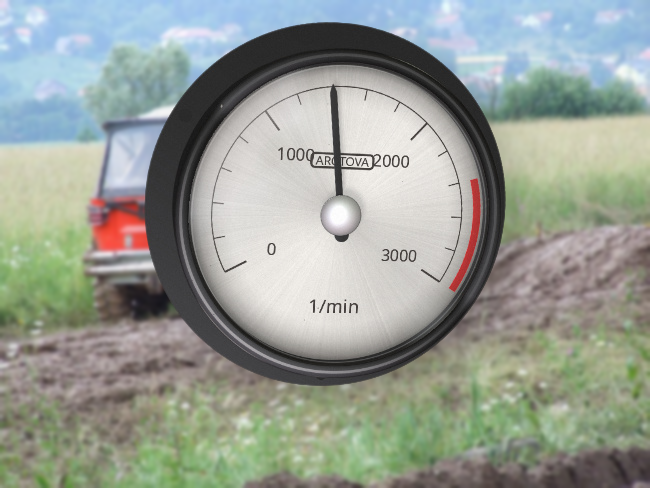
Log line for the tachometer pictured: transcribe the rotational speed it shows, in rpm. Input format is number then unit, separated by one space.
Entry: 1400 rpm
